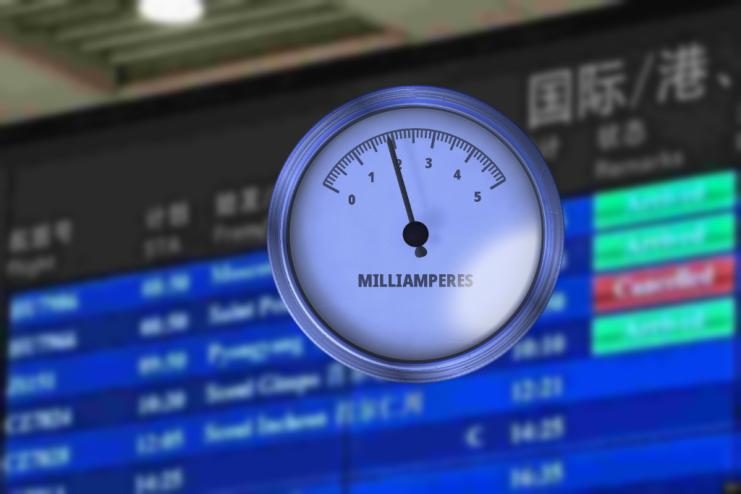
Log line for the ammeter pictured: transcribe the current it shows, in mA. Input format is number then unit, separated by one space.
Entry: 1.9 mA
